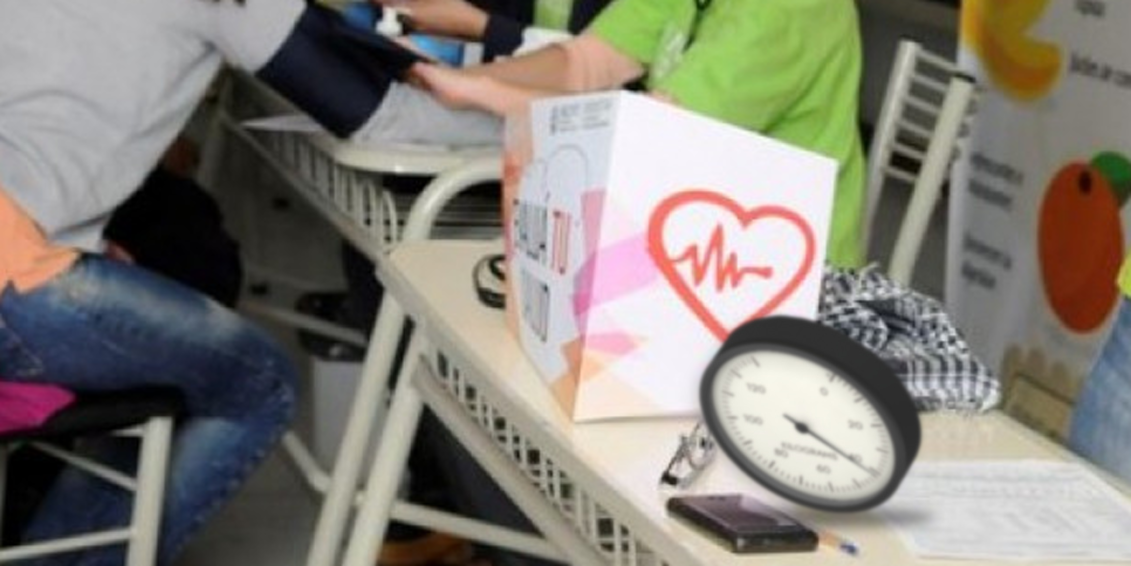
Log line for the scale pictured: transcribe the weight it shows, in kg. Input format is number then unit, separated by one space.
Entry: 40 kg
